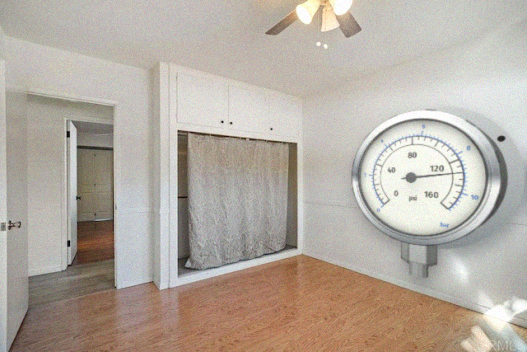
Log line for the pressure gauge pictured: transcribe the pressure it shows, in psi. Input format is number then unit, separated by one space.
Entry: 130 psi
